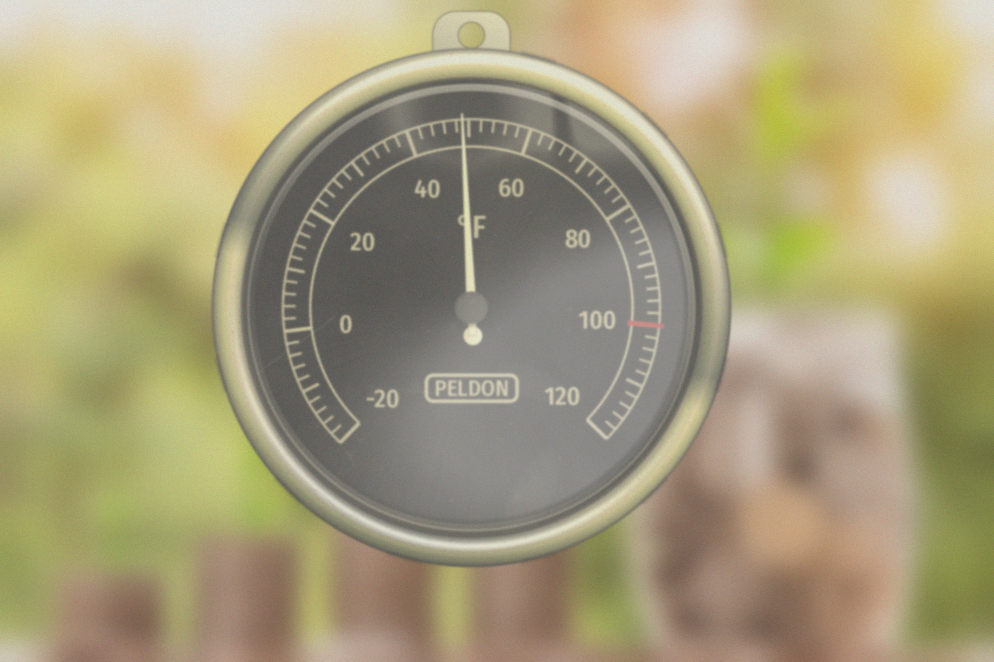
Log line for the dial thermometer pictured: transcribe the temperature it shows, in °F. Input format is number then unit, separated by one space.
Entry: 49 °F
